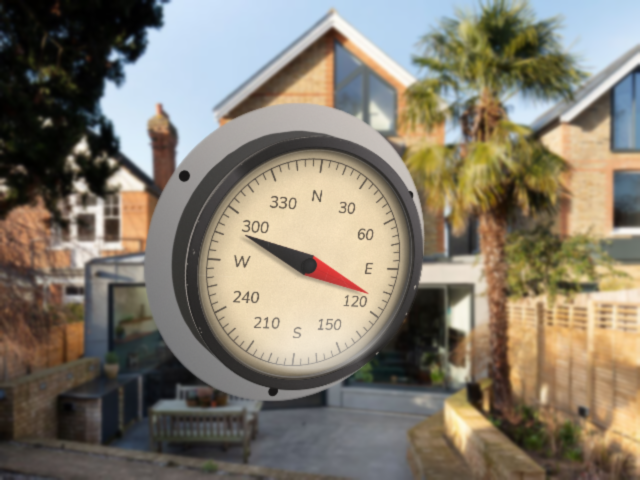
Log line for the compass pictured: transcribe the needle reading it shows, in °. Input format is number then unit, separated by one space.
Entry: 110 °
